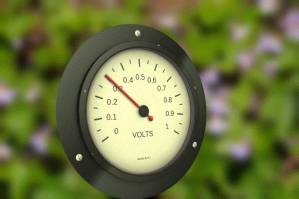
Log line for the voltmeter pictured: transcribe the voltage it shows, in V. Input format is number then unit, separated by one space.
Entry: 0.3 V
